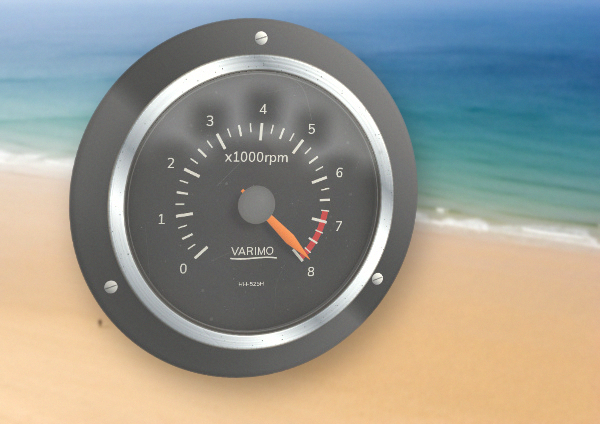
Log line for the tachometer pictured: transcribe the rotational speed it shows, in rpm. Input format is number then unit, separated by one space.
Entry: 7875 rpm
